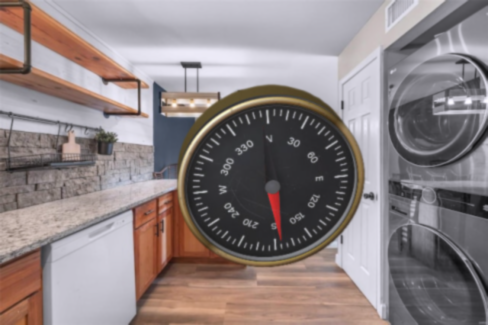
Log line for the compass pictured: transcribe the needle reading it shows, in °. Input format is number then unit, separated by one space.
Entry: 175 °
